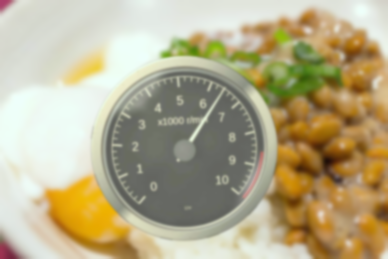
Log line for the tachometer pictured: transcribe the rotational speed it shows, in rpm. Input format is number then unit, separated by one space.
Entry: 6400 rpm
